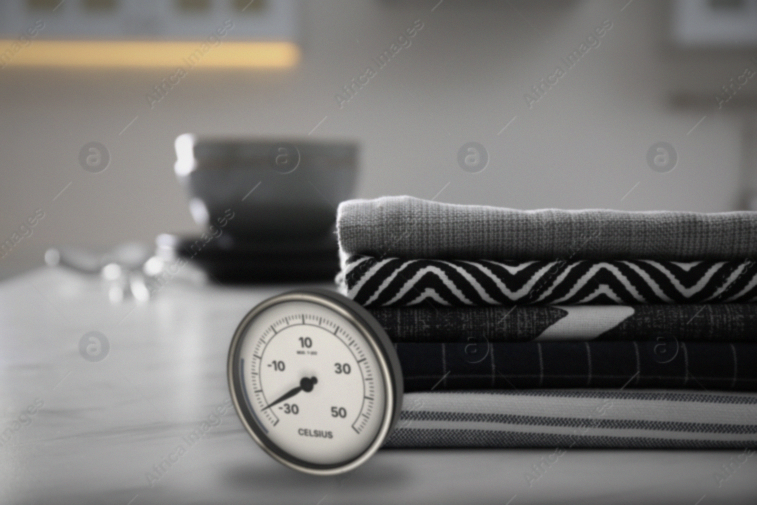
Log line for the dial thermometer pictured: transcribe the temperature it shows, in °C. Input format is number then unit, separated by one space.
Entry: -25 °C
